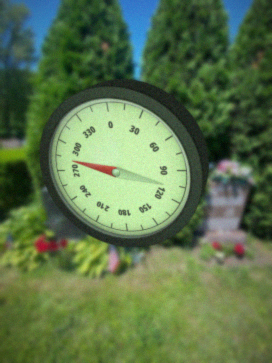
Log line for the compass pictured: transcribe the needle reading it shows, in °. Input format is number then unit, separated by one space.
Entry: 285 °
